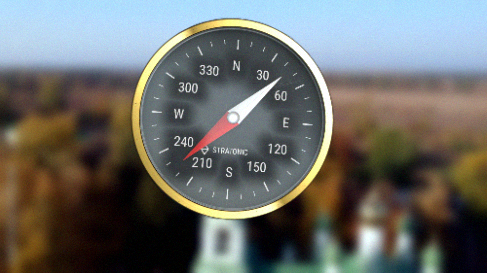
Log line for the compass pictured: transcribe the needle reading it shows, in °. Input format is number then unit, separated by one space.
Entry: 225 °
